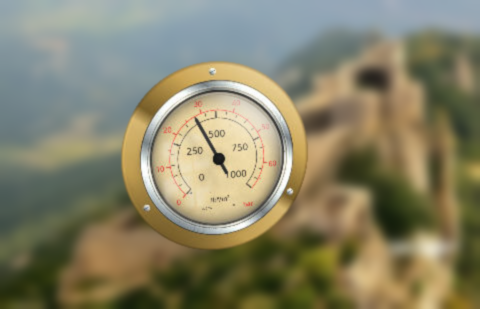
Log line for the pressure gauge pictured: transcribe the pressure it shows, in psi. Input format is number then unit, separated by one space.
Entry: 400 psi
